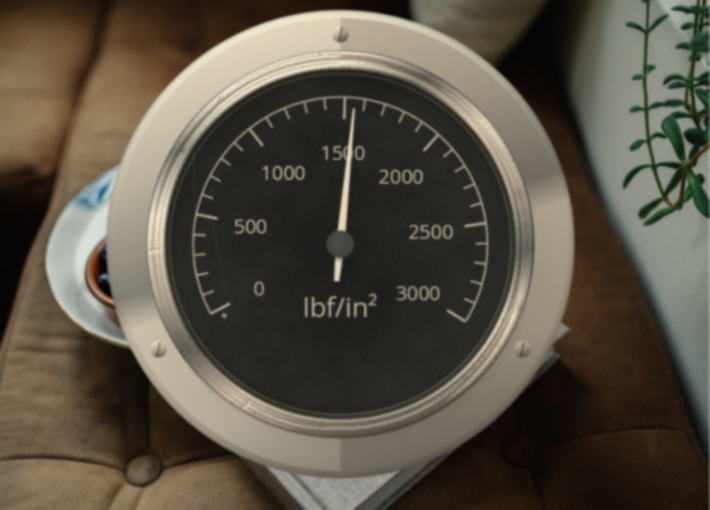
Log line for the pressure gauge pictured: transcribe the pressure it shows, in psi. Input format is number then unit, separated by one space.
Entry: 1550 psi
